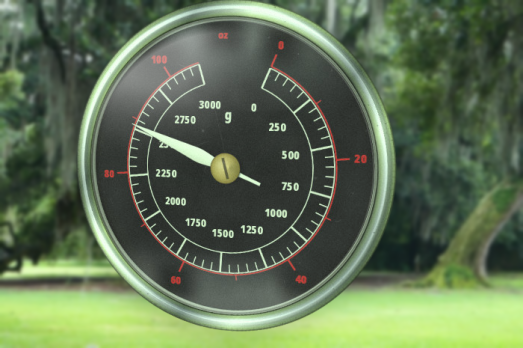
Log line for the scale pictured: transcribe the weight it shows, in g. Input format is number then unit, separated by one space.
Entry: 2525 g
